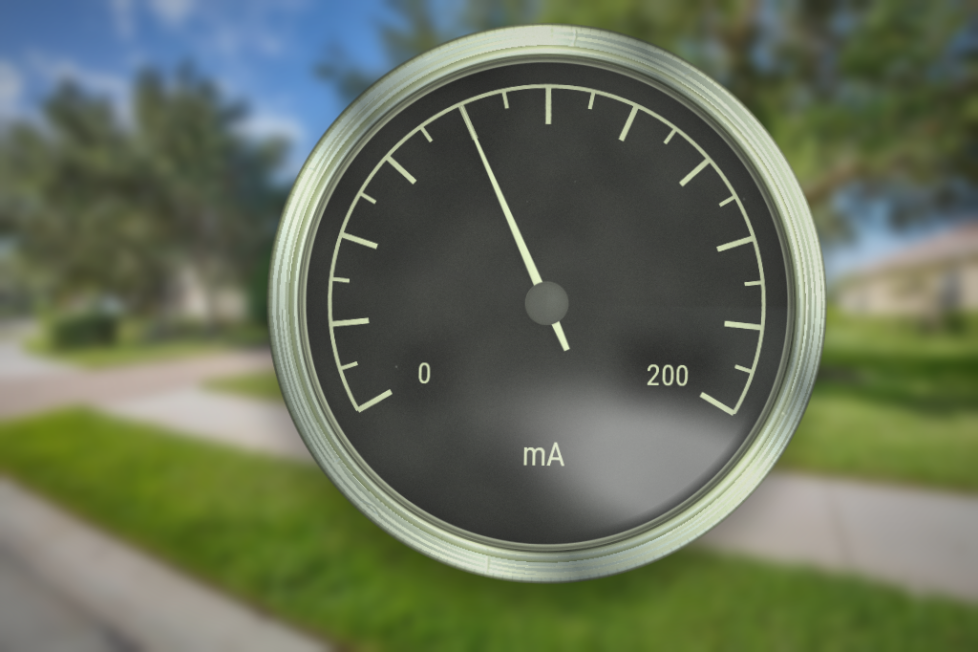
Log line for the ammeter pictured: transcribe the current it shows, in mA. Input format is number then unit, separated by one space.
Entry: 80 mA
